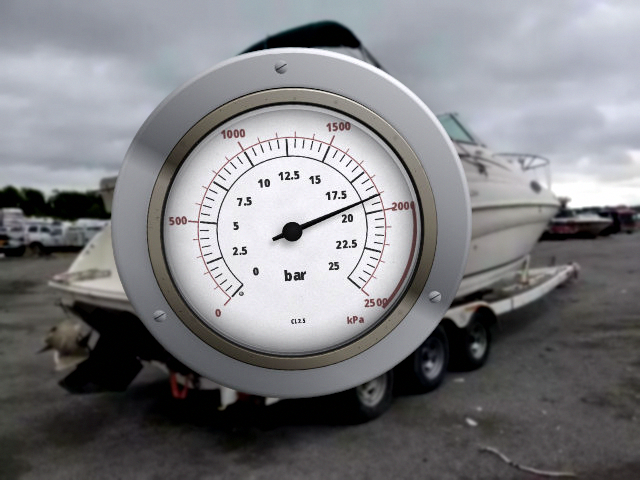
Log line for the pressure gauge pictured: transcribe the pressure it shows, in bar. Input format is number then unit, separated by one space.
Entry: 19 bar
